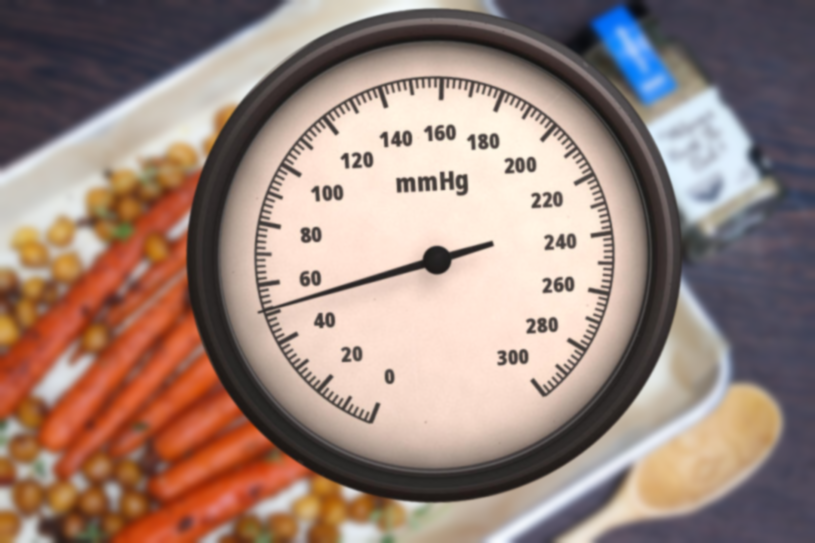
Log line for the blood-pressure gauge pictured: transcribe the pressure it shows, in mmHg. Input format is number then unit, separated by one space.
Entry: 52 mmHg
